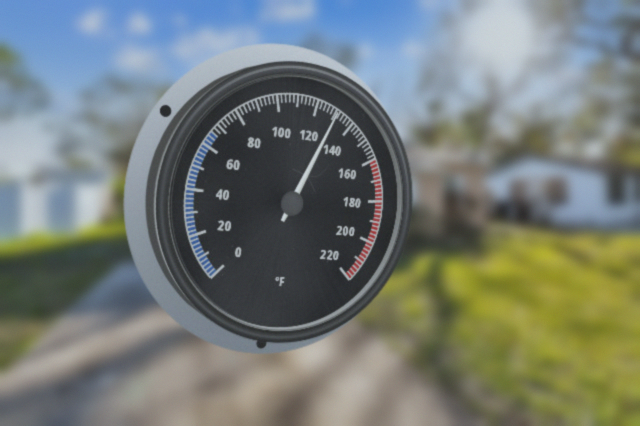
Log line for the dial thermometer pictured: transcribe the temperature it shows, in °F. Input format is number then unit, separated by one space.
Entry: 130 °F
